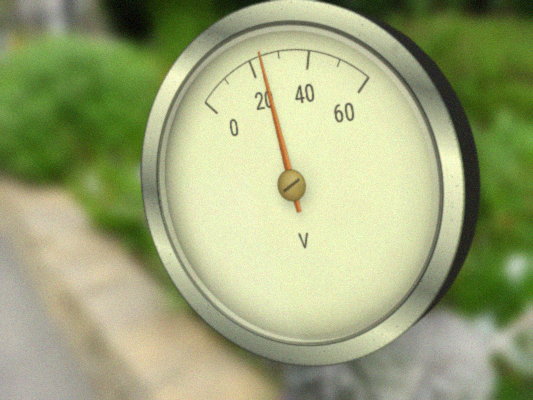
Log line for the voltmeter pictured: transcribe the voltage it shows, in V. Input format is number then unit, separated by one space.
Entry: 25 V
